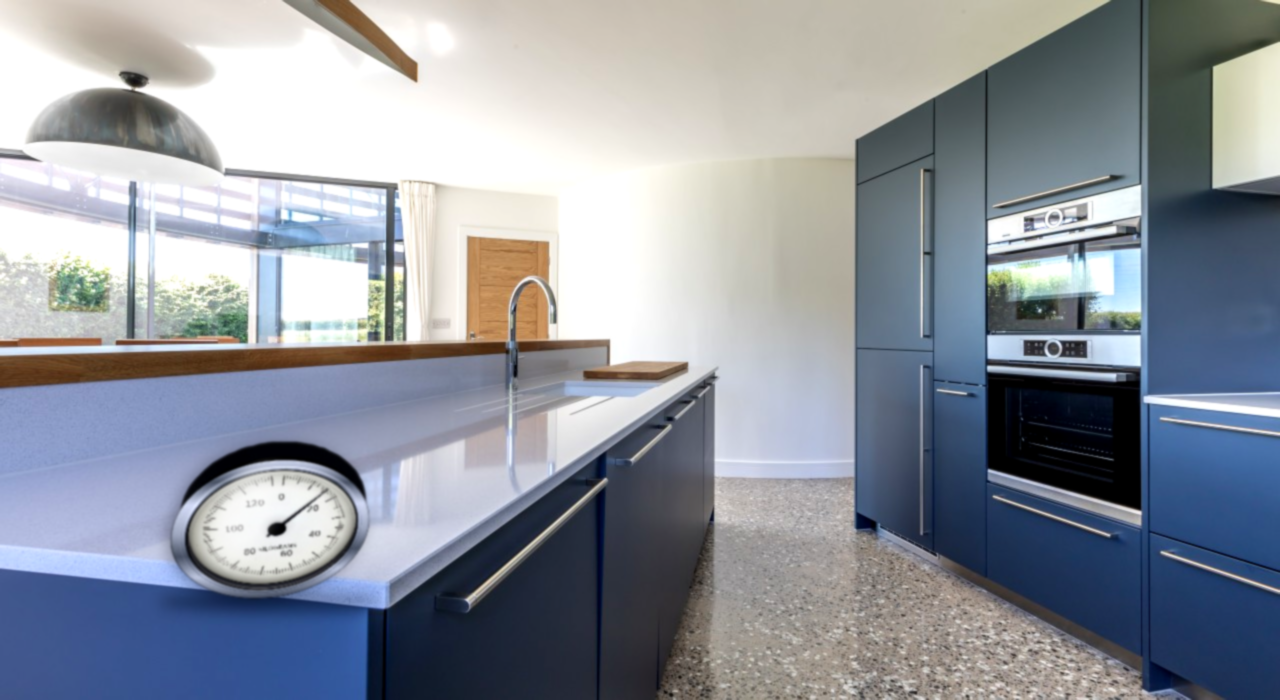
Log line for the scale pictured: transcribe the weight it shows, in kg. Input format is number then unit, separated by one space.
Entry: 15 kg
